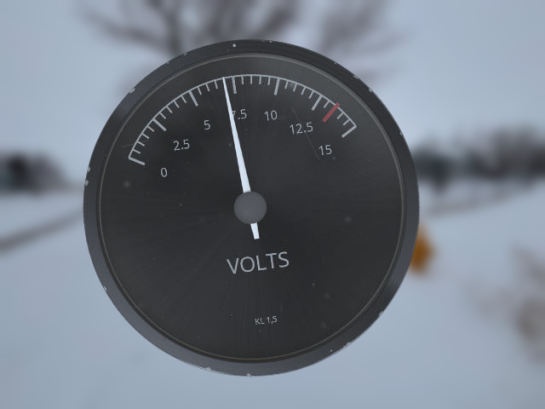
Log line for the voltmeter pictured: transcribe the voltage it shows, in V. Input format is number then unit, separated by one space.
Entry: 7 V
